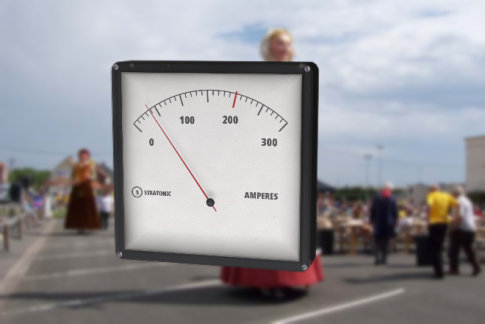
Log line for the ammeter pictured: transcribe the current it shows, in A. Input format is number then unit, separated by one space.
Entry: 40 A
